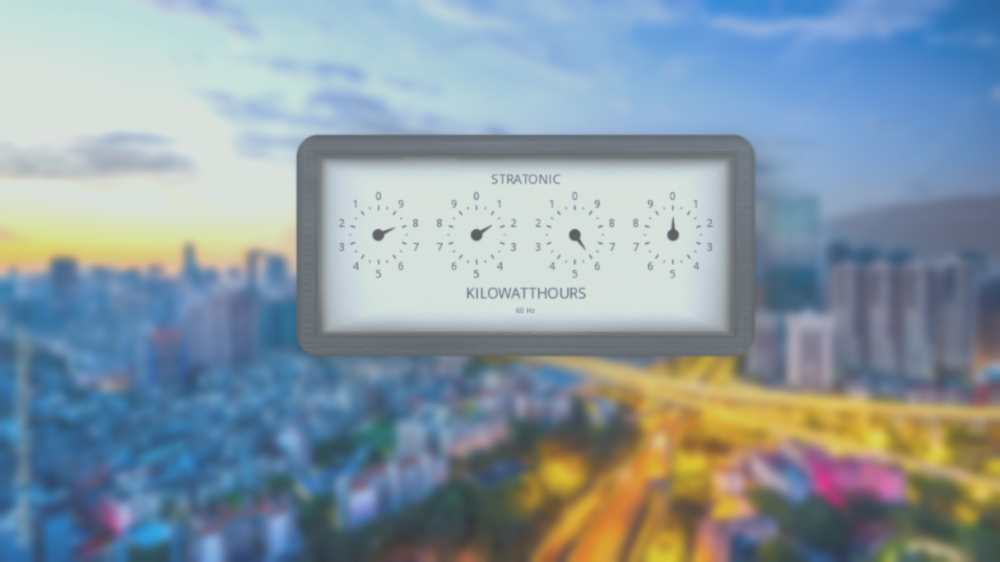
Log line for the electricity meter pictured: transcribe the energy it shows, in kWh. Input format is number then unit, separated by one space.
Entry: 8160 kWh
